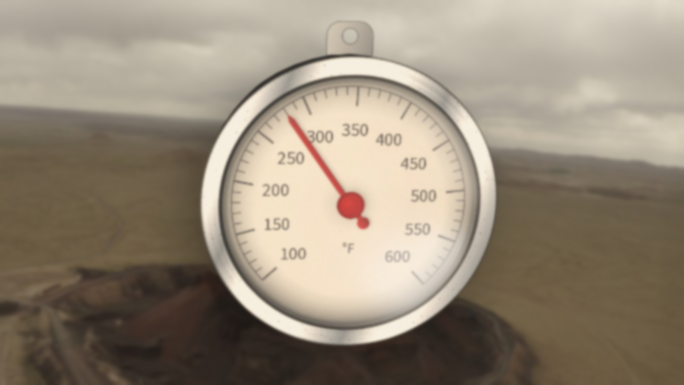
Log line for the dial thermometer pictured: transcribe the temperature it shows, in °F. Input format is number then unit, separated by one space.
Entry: 280 °F
